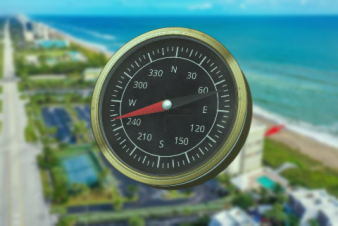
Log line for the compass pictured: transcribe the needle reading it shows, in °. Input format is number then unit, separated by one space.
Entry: 250 °
